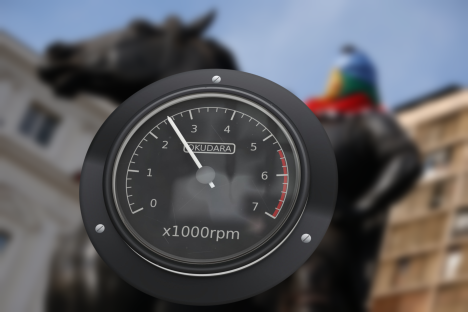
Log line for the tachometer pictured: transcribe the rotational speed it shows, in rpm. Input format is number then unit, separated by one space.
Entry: 2500 rpm
